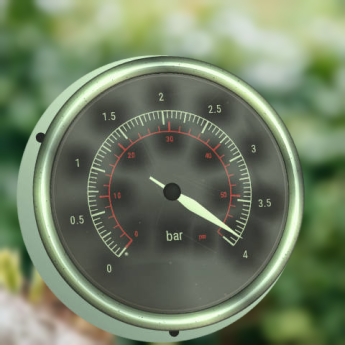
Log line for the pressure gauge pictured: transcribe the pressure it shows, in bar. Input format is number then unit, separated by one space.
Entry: 3.9 bar
